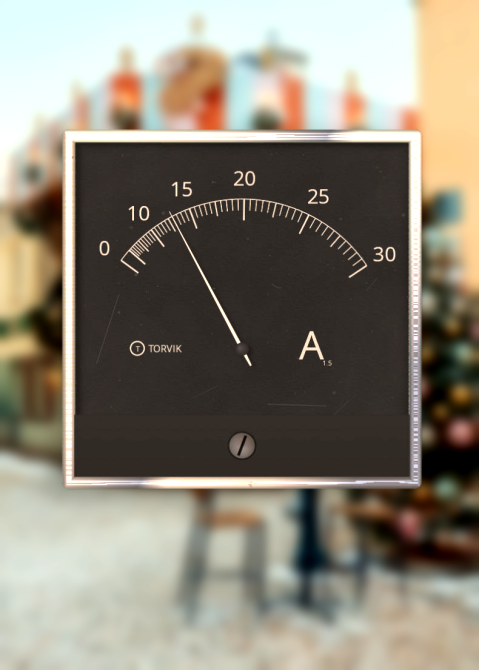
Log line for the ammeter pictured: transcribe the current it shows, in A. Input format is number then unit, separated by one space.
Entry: 13 A
